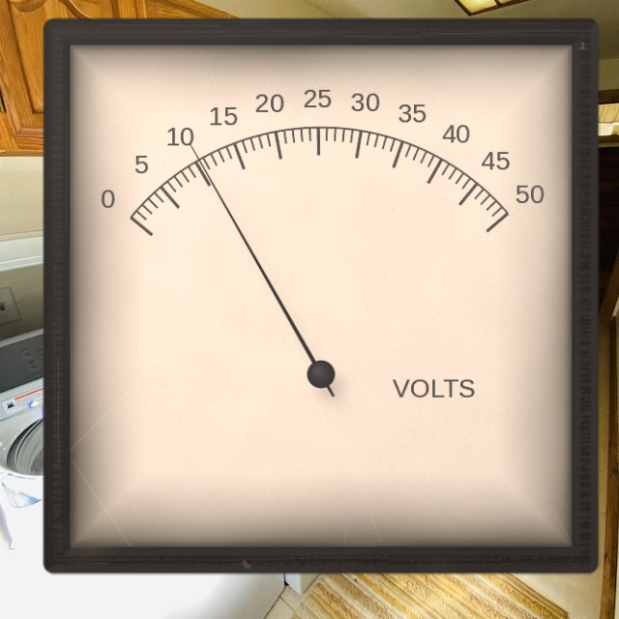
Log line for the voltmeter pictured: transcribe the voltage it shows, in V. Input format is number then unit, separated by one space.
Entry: 10.5 V
